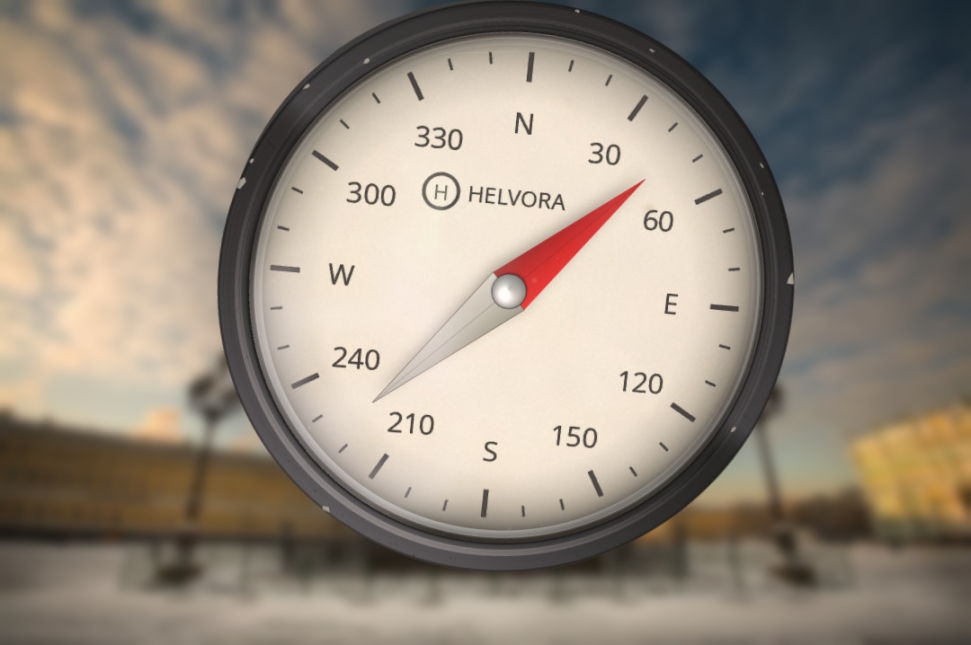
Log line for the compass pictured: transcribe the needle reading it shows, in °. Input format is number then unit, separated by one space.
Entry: 45 °
